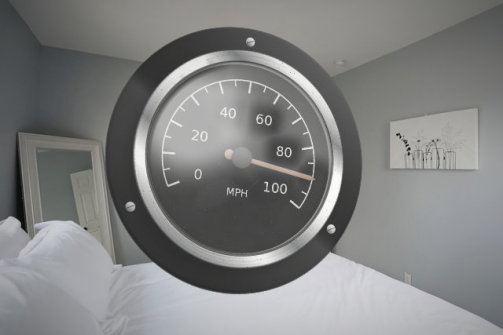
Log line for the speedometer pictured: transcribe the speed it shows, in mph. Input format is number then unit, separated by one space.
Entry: 90 mph
